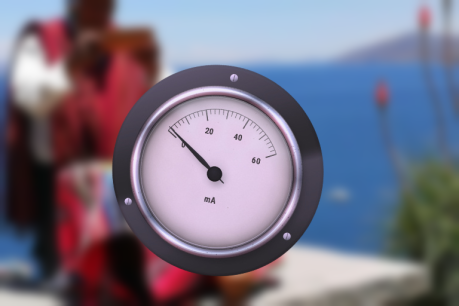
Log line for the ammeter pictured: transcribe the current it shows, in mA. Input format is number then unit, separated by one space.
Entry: 2 mA
